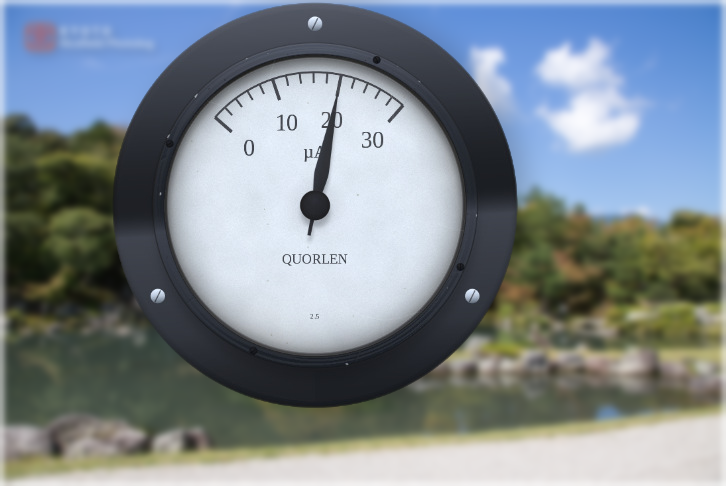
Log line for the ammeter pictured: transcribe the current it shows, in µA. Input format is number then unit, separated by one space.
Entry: 20 µA
